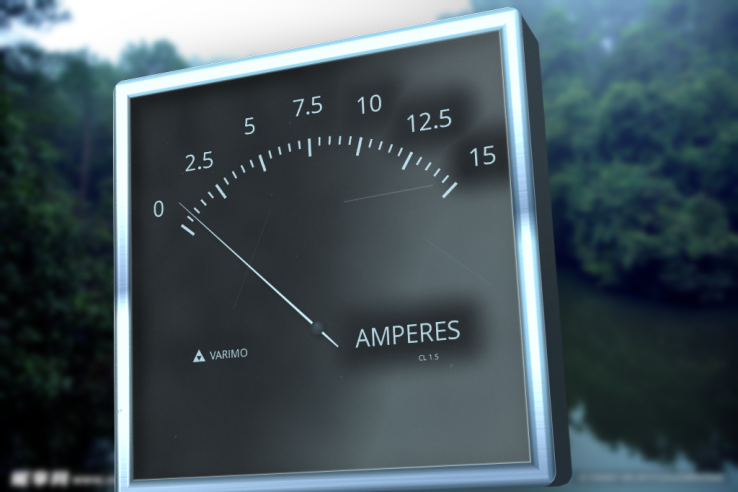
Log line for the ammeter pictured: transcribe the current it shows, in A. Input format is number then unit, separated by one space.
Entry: 0.75 A
